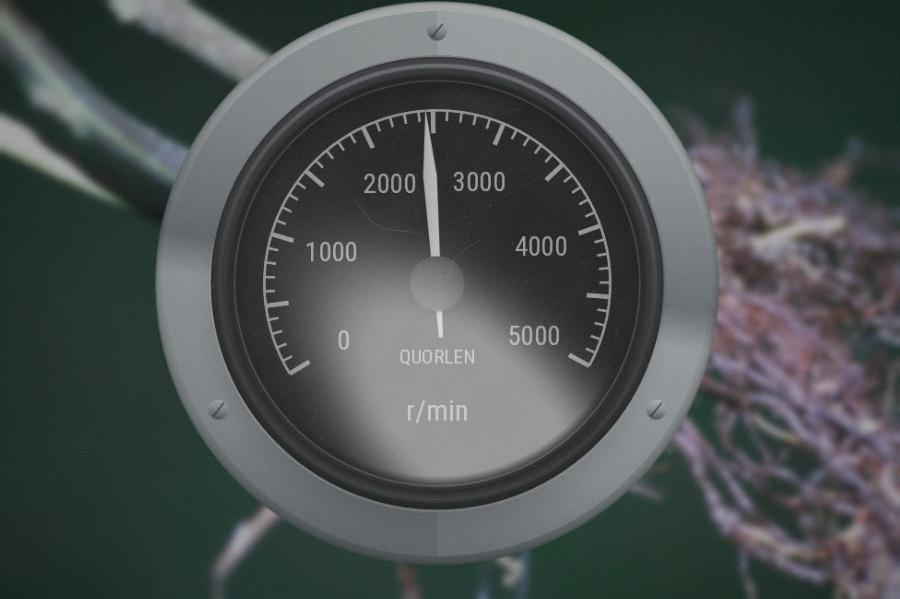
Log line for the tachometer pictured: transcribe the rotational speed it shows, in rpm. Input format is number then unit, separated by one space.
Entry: 2450 rpm
